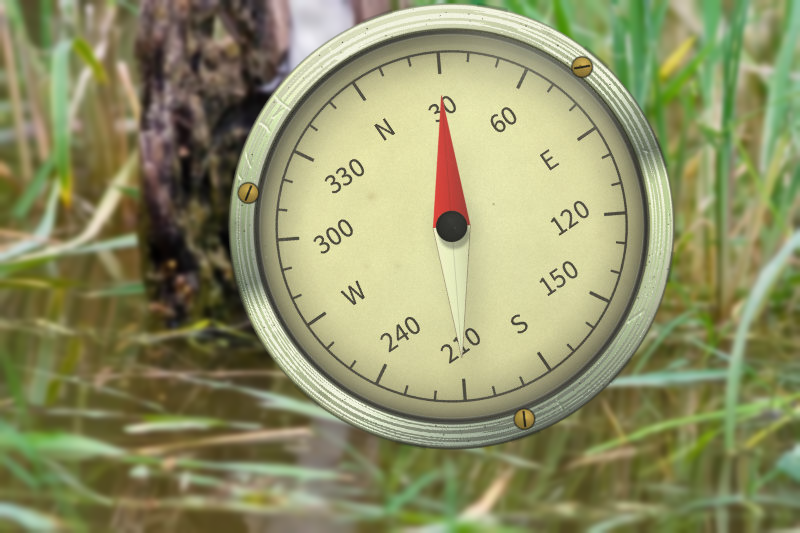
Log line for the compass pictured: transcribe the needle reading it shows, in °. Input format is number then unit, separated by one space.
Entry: 30 °
